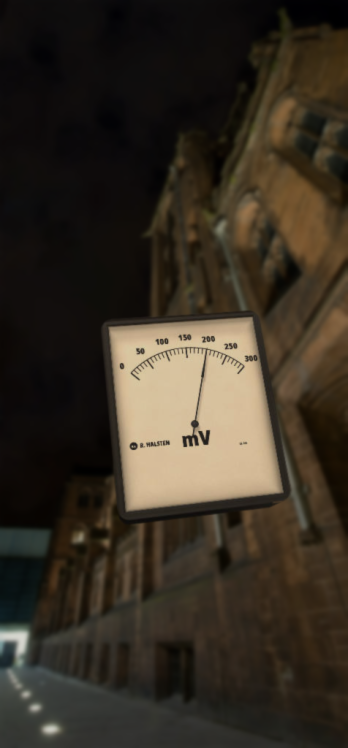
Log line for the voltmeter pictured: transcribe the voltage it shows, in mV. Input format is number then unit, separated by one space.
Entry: 200 mV
